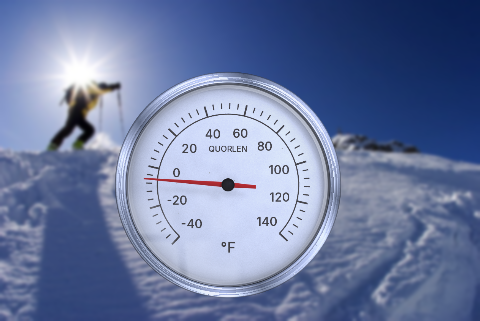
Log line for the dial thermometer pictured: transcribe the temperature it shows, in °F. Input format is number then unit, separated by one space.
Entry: -6 °F
